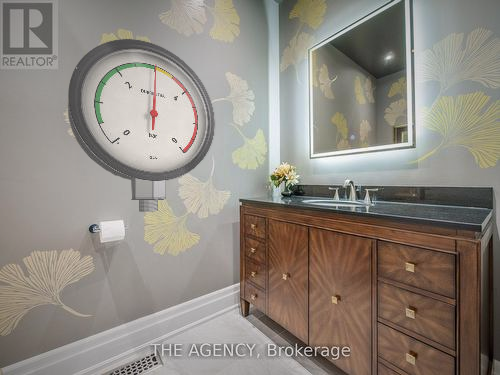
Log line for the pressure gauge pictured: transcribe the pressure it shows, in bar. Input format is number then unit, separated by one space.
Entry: 3 bar
